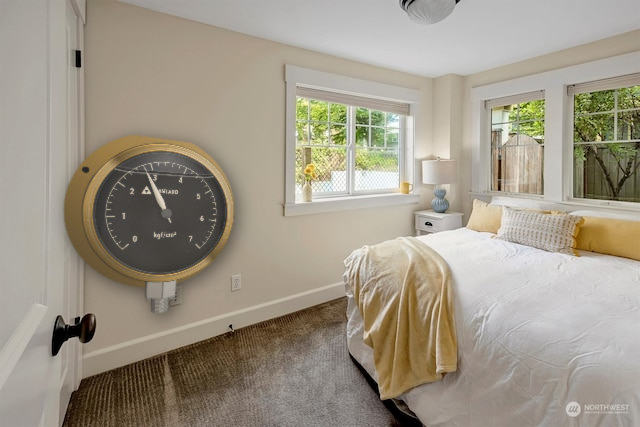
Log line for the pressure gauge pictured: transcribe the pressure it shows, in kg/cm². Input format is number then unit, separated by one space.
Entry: 2.8 kg/cm²
